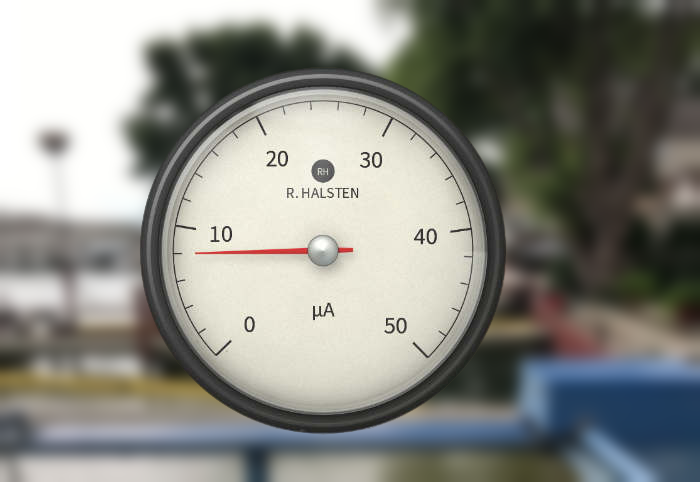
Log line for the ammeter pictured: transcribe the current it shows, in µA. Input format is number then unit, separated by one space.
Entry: 8 µA
